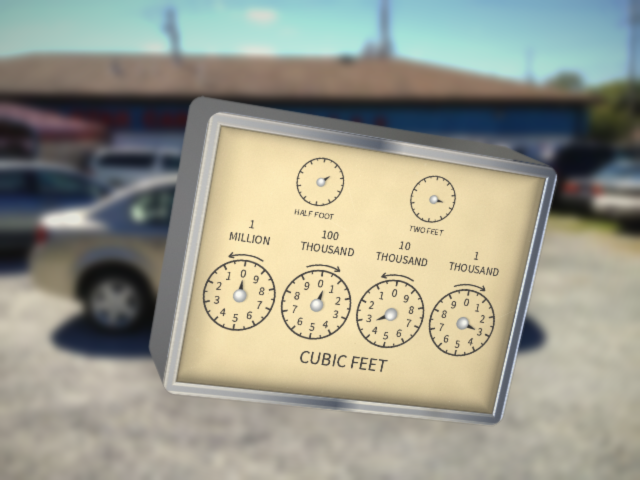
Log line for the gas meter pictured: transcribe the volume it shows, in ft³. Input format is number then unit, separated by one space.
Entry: 3300 ft³
